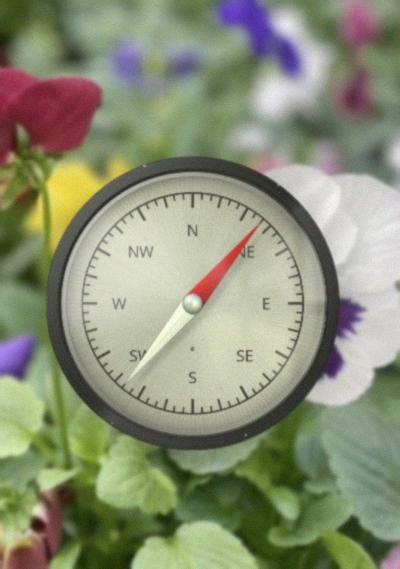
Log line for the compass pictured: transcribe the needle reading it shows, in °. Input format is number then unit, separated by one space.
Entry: 40 °
